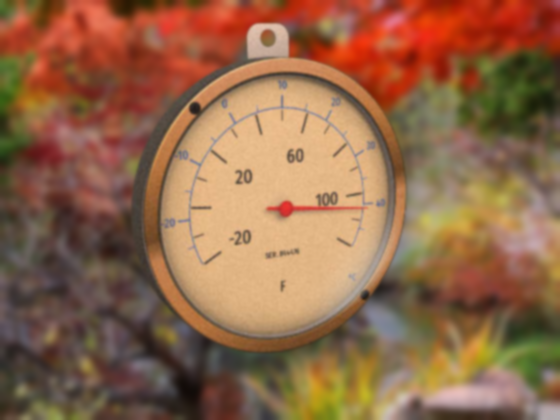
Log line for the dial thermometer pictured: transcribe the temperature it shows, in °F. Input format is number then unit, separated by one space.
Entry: 105 °F
